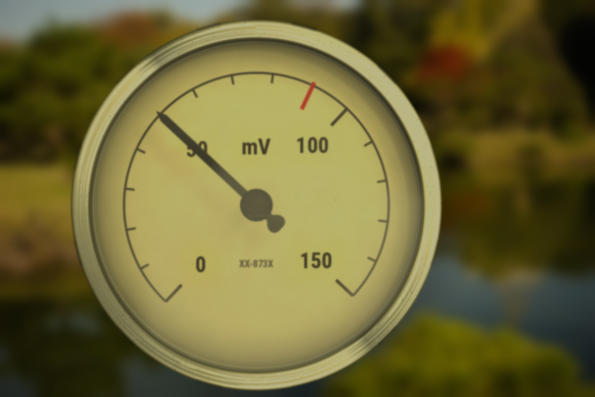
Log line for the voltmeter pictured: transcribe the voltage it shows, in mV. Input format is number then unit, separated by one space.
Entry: 50 mV
